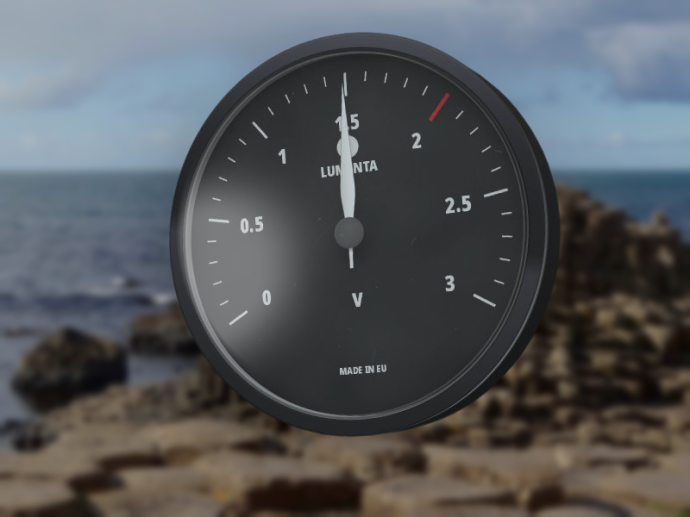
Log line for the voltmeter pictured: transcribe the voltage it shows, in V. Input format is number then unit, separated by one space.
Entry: 1.5 V
